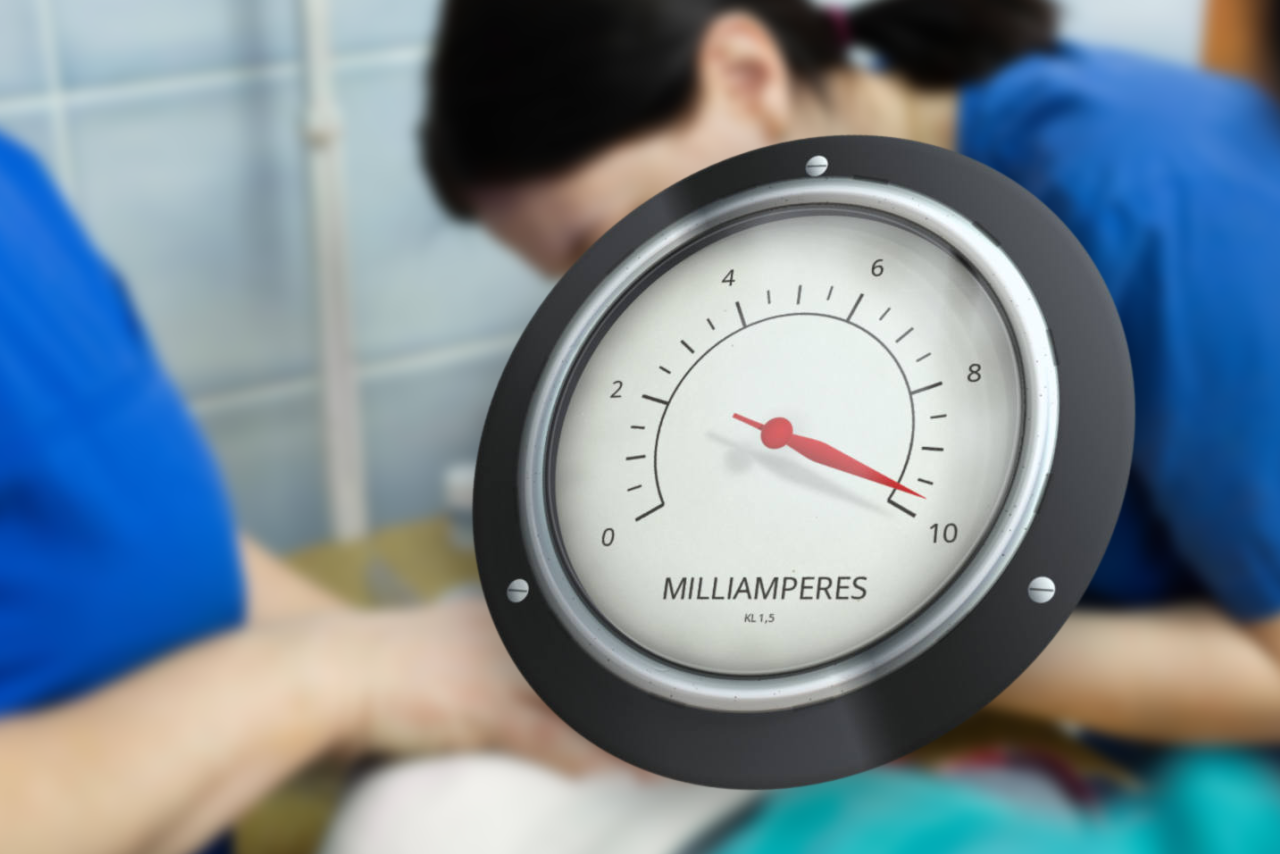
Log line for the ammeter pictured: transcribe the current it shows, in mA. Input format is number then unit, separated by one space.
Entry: 9.75 mA
